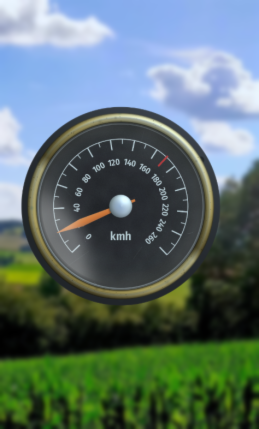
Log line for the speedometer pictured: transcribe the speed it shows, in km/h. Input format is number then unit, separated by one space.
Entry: 20 km/h
